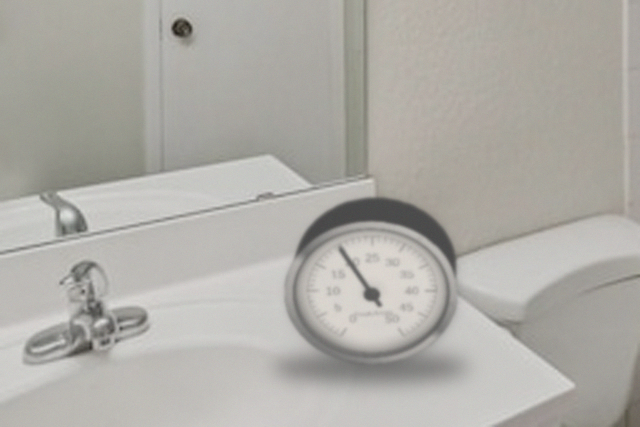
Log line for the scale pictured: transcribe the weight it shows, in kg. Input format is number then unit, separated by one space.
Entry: 20 kg
